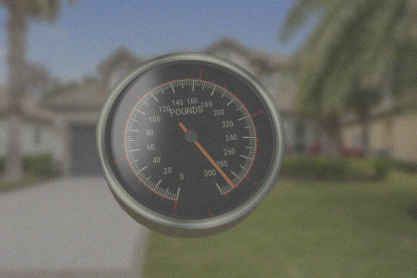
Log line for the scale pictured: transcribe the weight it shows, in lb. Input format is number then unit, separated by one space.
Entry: 290 lb
